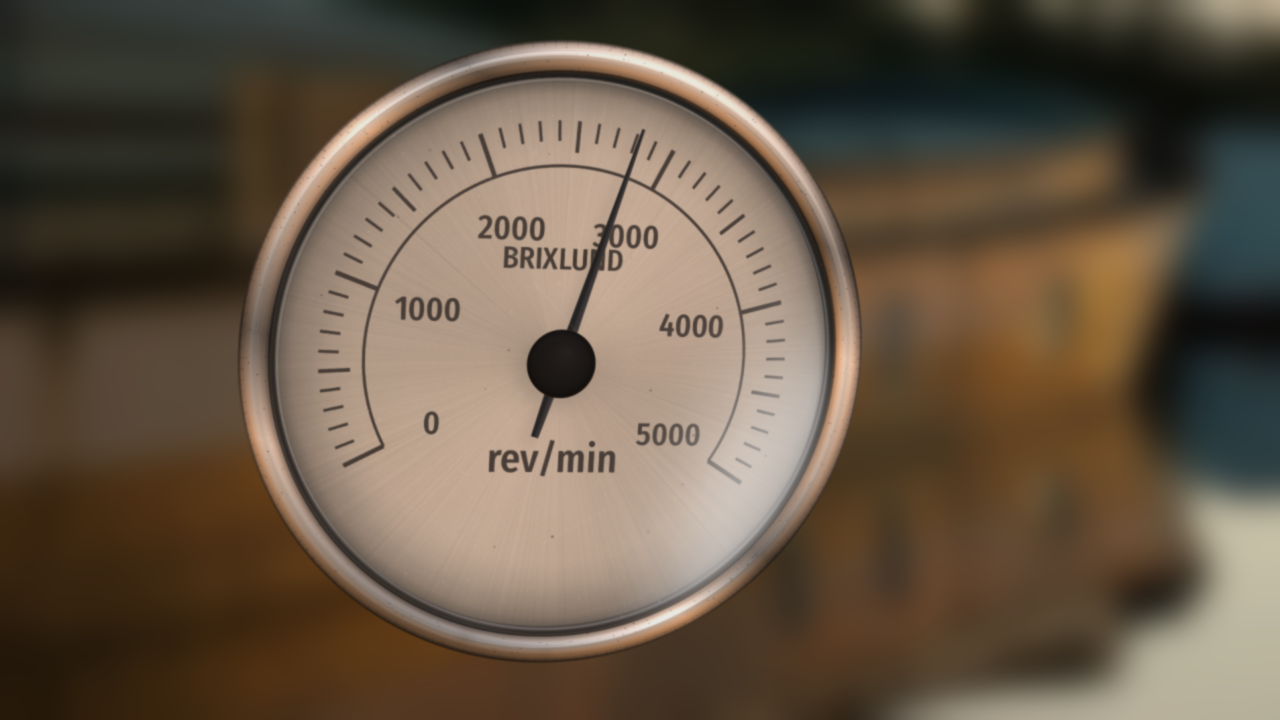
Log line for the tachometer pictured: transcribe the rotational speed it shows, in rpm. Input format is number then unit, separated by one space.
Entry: 2800 rpm
